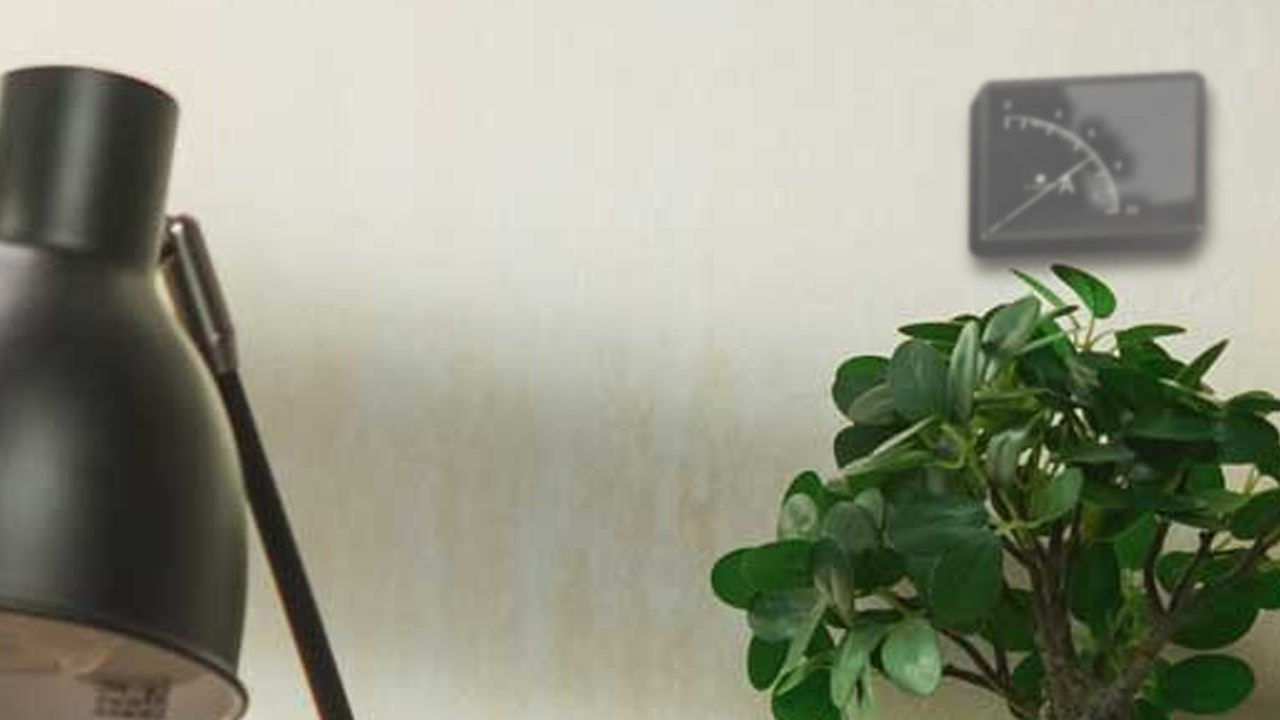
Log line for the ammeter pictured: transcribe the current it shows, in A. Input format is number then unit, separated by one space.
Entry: 7 A
